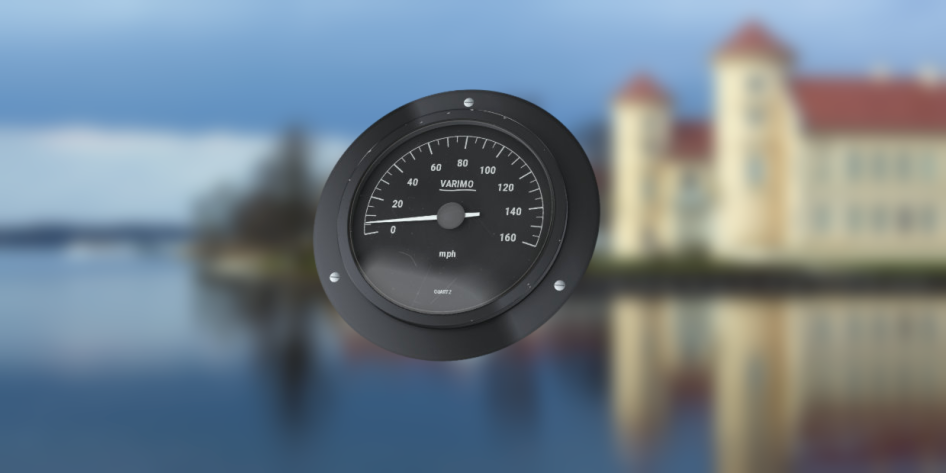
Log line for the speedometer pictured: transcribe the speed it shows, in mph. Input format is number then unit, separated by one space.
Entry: 5 mph
